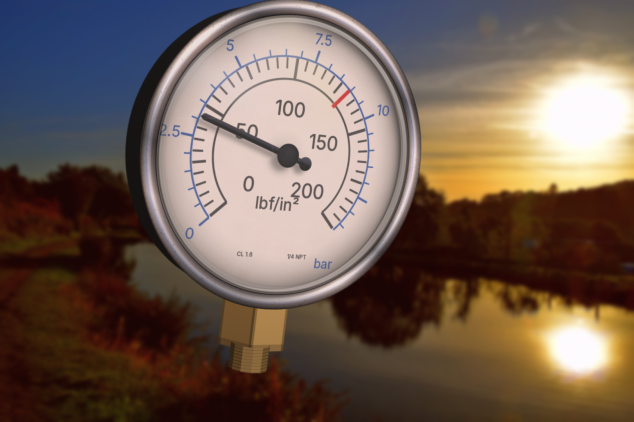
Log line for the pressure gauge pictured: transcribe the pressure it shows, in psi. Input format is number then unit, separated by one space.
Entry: 45 psi
